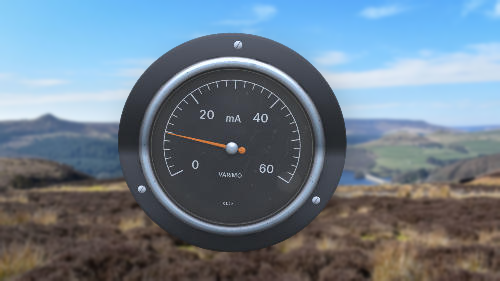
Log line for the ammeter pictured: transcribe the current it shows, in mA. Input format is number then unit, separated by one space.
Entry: 10 mA
